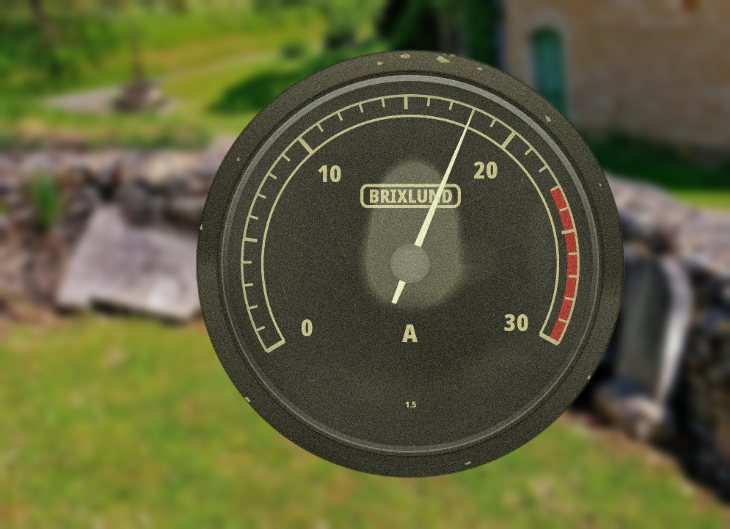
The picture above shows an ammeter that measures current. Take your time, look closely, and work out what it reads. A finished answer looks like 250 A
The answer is 18 A
